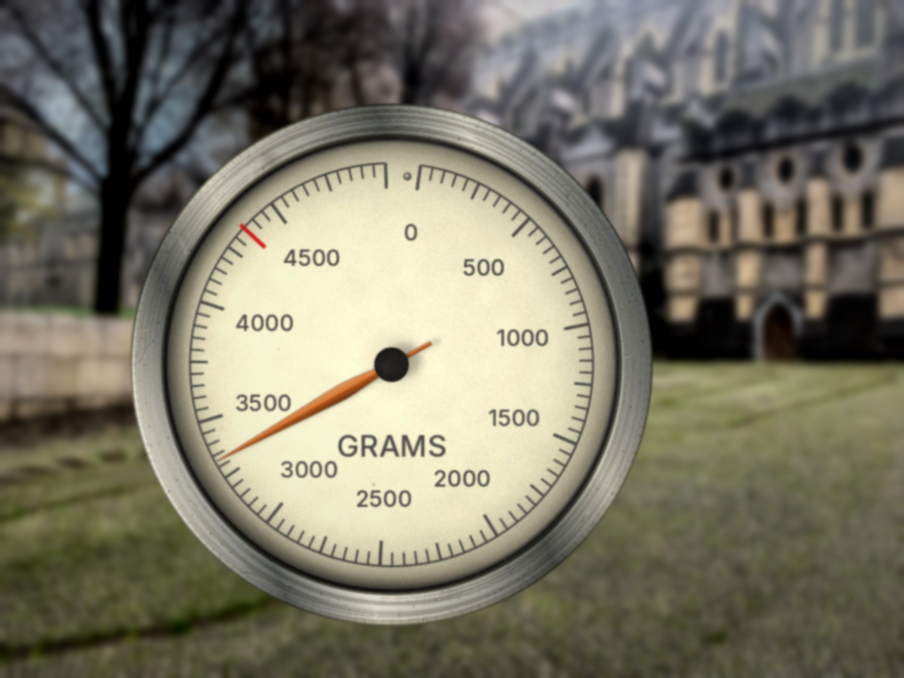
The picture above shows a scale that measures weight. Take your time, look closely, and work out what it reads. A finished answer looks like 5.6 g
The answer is 3325 g
